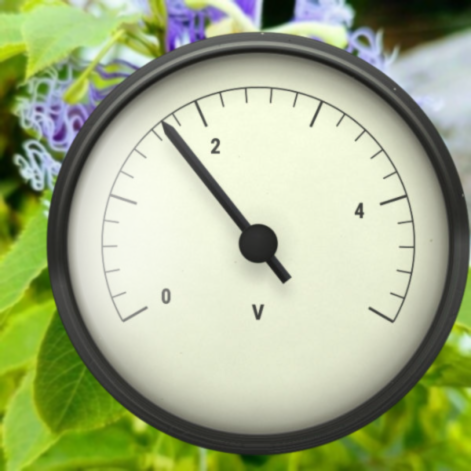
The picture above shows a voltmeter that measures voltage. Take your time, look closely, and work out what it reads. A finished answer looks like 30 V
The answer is 1.7 V
